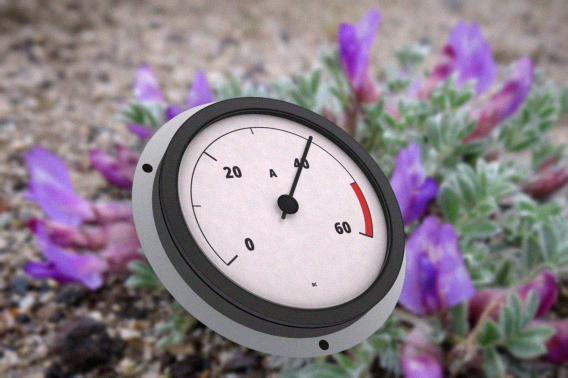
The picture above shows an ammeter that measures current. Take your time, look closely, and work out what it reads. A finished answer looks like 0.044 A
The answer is 40 A
